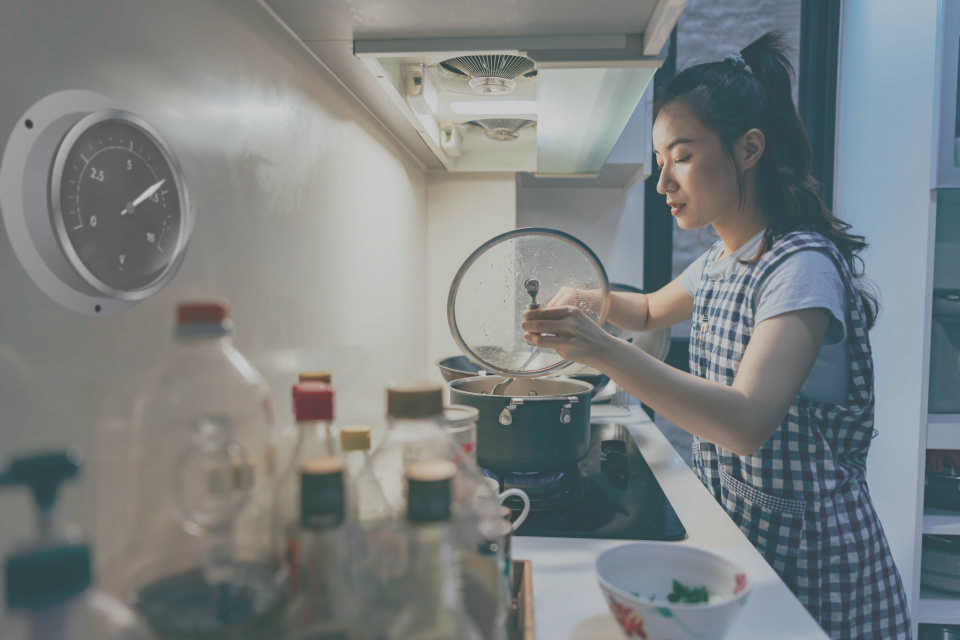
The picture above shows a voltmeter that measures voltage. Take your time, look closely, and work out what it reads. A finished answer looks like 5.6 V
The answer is 7 V
